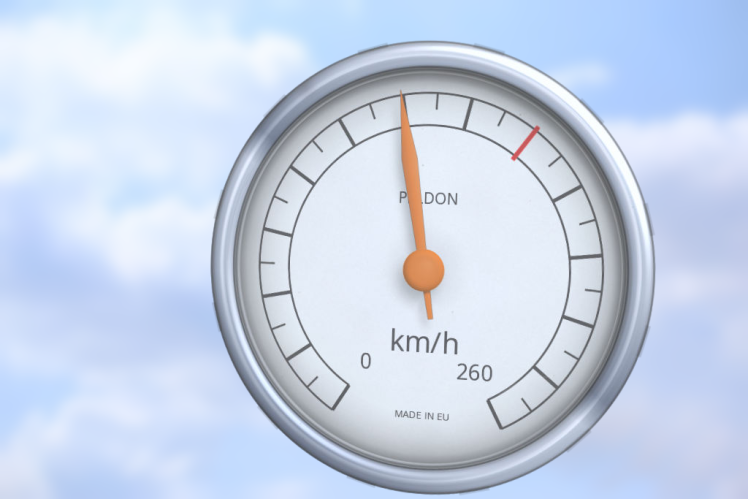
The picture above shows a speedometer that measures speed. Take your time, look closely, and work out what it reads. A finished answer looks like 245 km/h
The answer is 120 km/h
